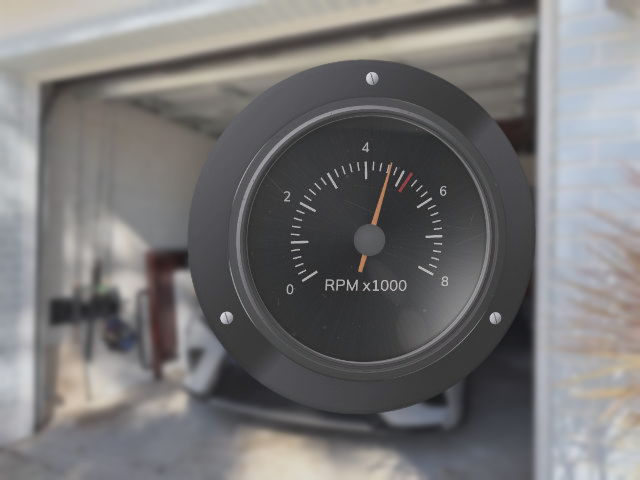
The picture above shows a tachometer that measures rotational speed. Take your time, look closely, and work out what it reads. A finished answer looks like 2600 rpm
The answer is 4600 rpm
